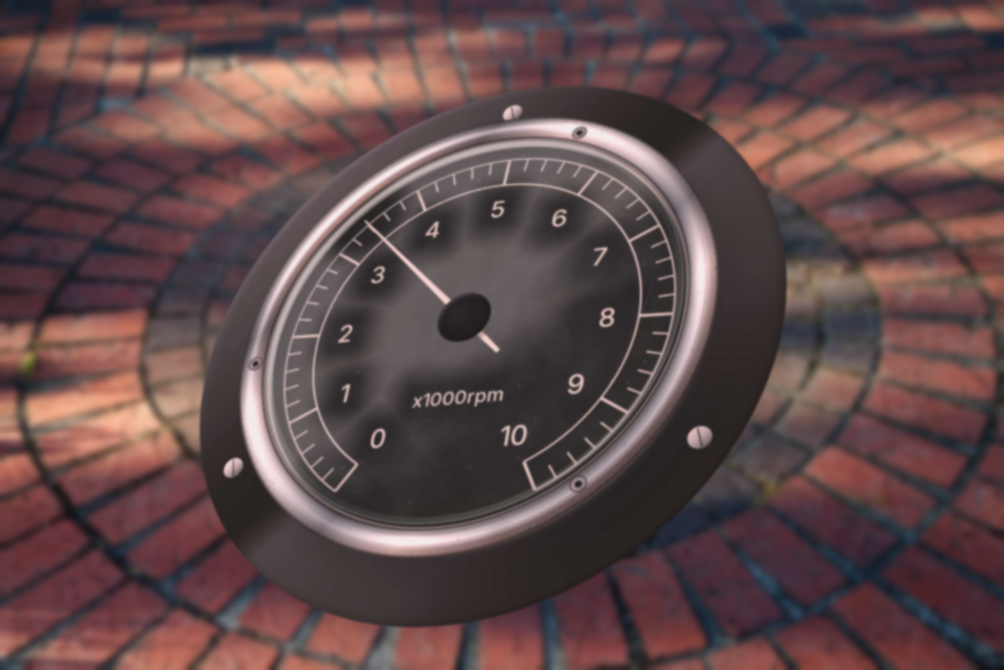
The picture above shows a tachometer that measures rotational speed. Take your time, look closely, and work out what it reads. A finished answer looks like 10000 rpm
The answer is 3400 rpm
